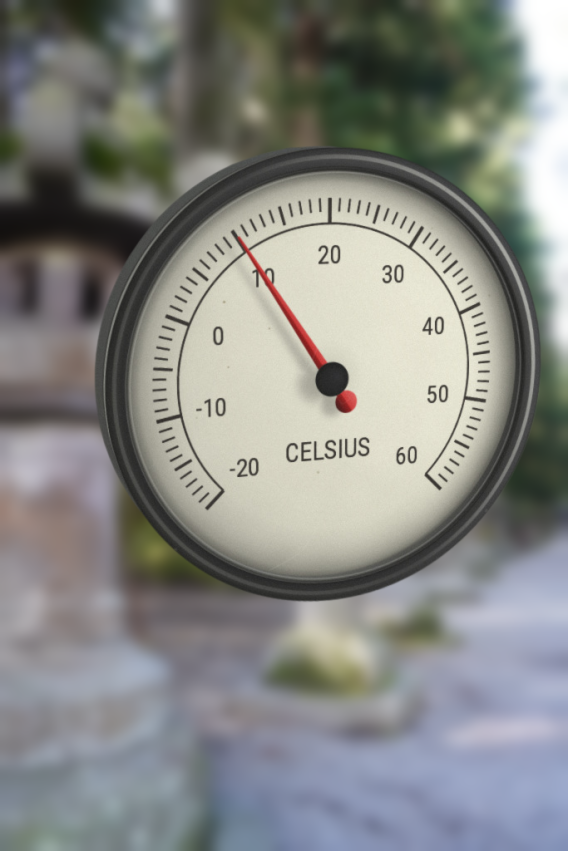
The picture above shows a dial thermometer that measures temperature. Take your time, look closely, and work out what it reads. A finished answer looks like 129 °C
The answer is 10 °C
